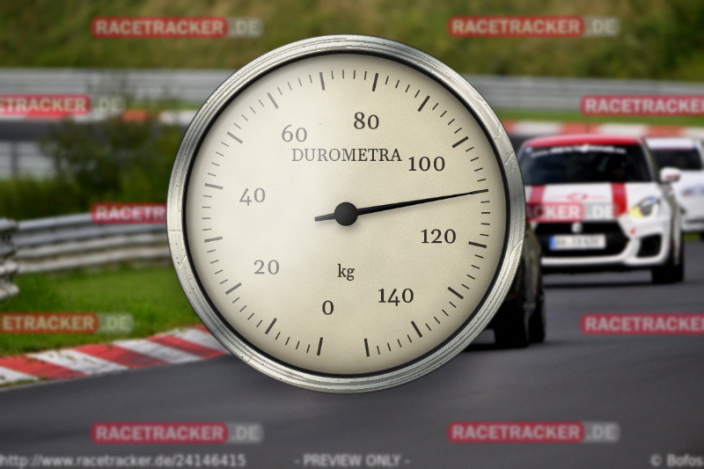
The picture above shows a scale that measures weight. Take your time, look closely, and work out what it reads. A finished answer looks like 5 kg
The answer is 110 kg
